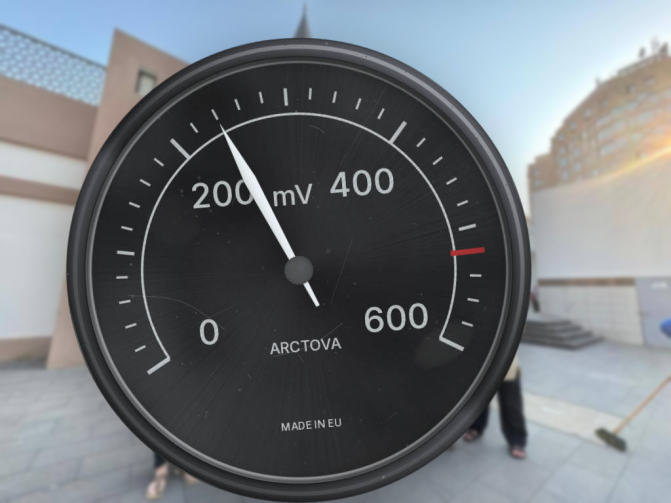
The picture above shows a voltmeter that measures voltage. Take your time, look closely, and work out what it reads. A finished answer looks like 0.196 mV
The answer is 240 mV
